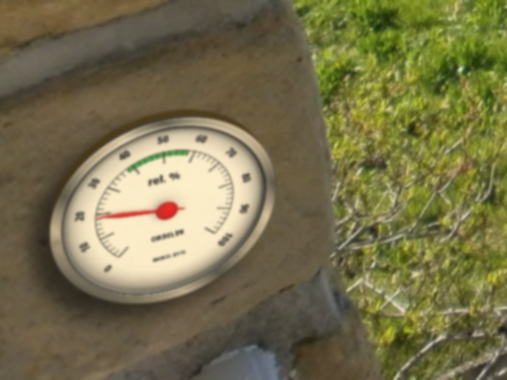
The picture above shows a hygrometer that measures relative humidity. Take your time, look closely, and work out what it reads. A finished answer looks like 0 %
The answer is 20 %
